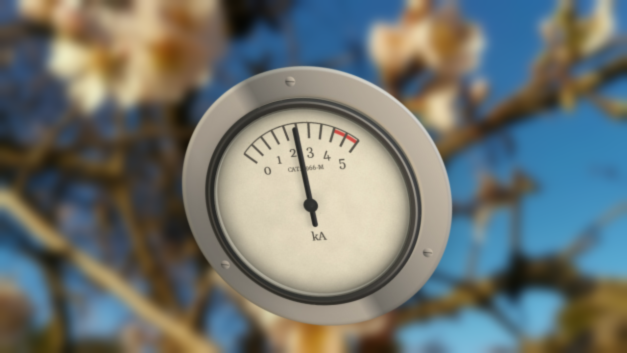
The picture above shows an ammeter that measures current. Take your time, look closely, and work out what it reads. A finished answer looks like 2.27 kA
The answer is 2.5 kA
